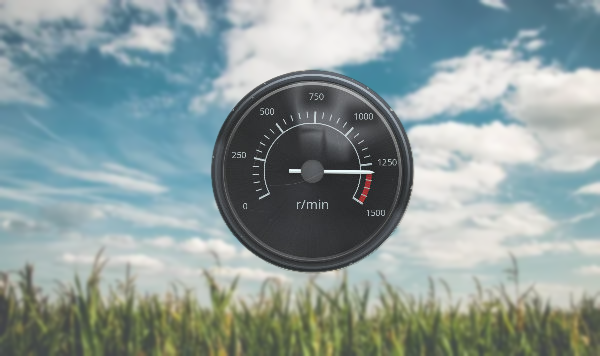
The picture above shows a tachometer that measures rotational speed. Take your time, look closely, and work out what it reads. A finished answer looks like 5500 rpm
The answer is 1300 rpm
